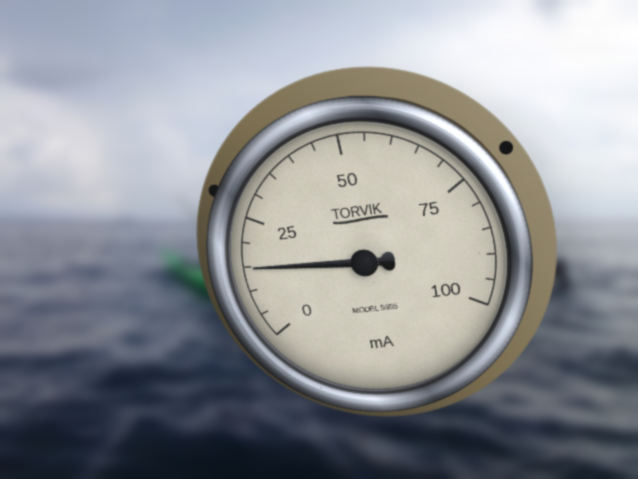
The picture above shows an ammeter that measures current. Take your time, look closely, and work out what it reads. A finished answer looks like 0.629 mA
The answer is 15 mA
